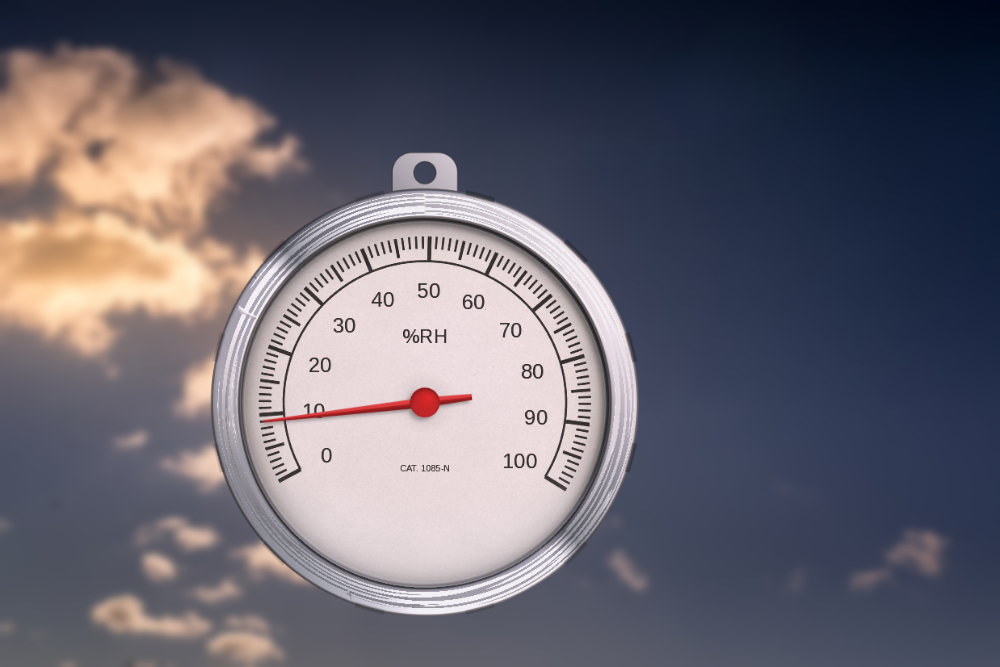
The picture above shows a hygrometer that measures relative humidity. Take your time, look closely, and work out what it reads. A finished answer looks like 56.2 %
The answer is 9 %
